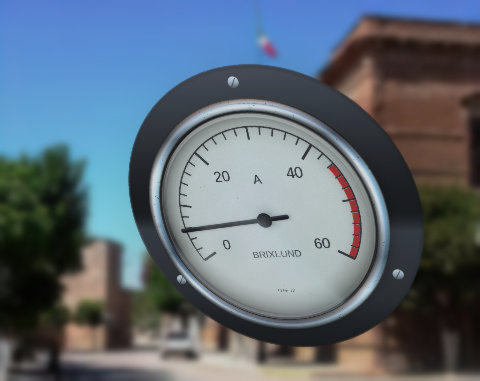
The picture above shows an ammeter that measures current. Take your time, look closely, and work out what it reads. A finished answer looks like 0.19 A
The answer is 6 A
